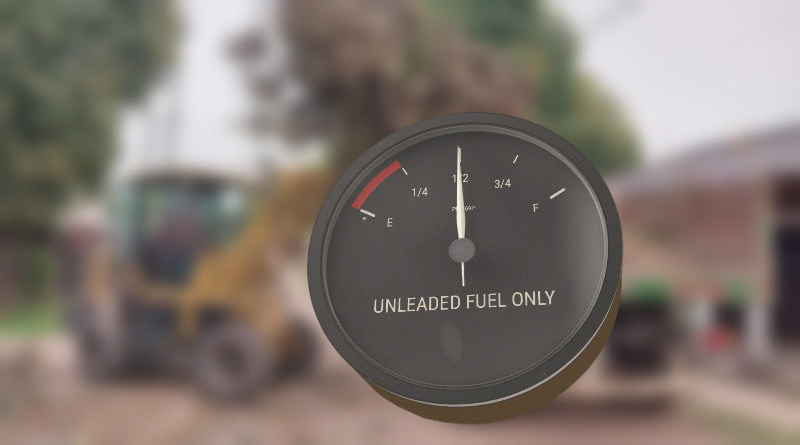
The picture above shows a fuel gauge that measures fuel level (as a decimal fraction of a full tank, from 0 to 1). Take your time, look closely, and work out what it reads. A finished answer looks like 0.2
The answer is 0.5
